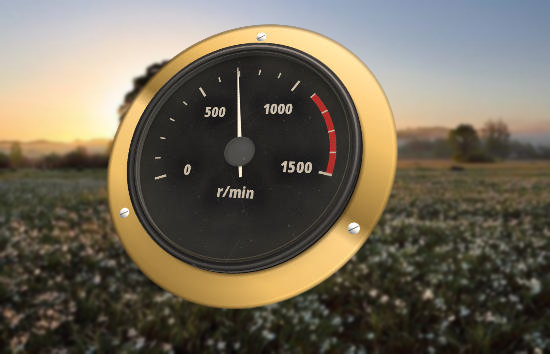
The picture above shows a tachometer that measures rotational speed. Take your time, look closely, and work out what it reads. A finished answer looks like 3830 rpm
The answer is 700 rpm
